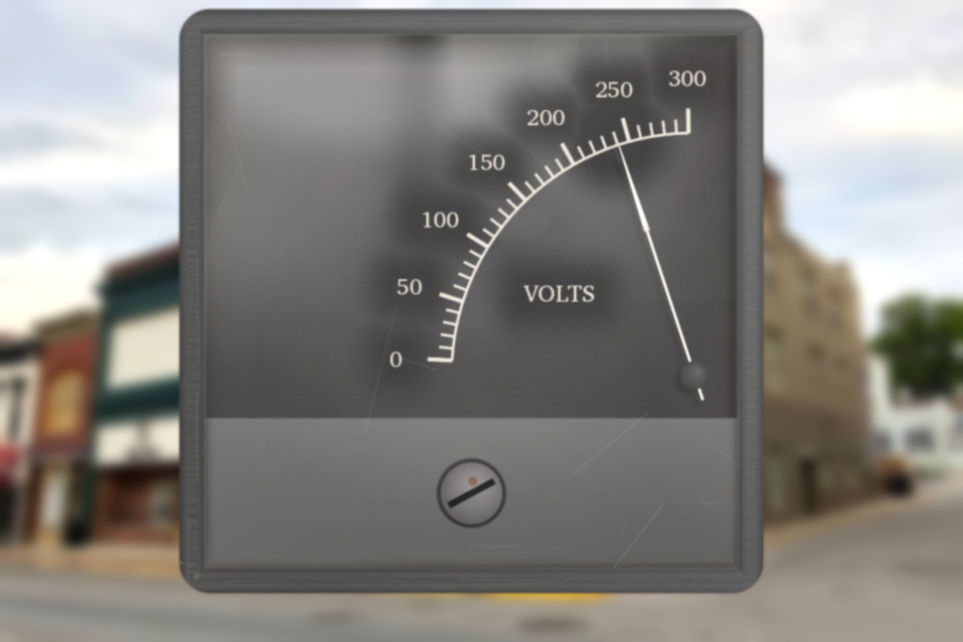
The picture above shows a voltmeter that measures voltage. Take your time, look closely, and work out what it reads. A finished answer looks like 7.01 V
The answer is 240 V
